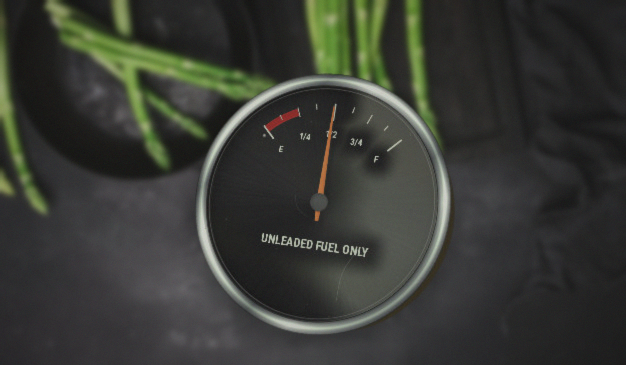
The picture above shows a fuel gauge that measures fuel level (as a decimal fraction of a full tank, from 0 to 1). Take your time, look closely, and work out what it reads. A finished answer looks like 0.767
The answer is 0.5
